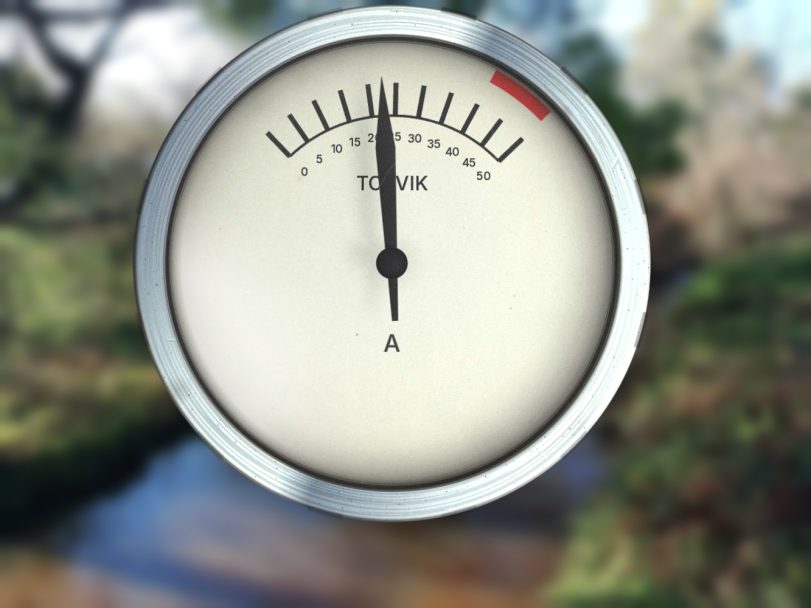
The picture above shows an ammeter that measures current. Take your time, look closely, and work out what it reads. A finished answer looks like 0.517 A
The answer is 22.5 A
